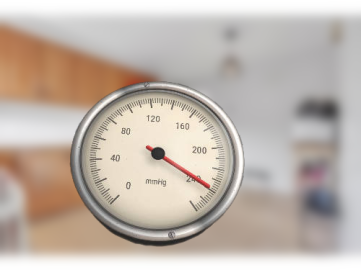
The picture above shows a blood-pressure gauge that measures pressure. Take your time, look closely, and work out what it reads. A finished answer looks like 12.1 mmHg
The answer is 240 mmHg
